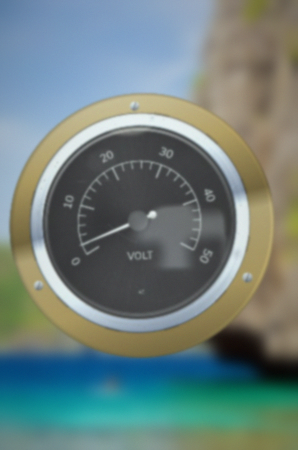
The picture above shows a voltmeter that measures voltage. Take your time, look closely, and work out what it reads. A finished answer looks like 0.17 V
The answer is 2 V
